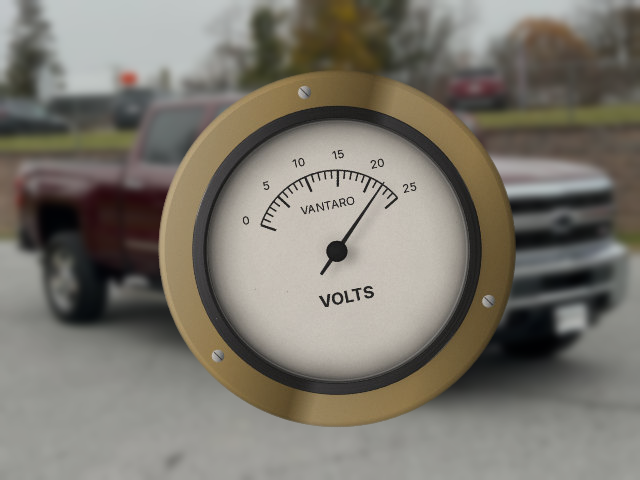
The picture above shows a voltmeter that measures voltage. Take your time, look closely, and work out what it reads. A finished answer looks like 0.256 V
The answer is 22 V
